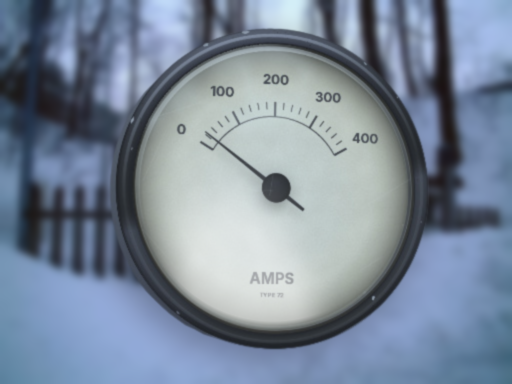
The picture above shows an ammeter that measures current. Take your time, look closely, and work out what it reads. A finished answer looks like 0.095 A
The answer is 20 A
